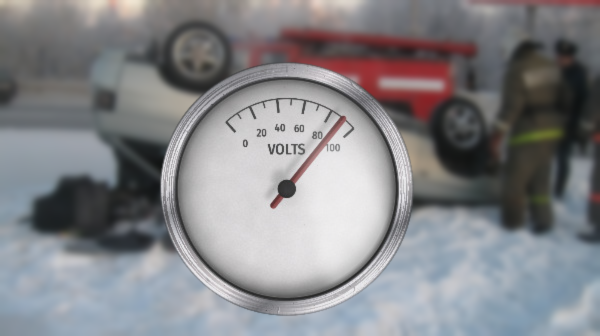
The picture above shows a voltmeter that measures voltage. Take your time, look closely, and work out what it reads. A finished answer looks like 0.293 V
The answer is 90 V
